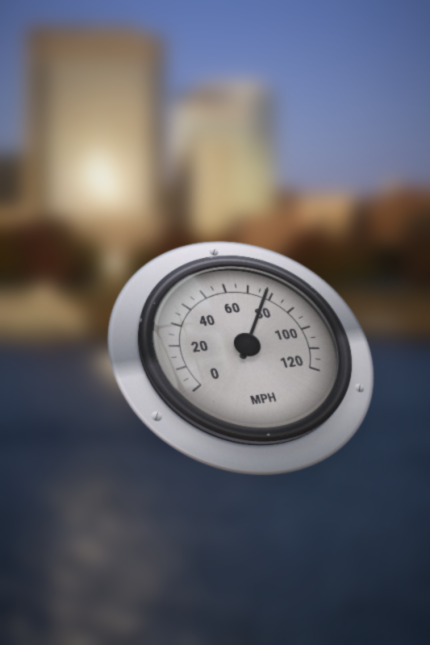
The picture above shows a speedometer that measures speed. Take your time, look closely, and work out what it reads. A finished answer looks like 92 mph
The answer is 77.5 mph
